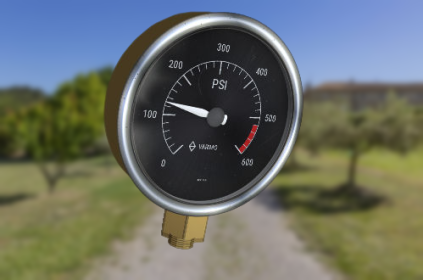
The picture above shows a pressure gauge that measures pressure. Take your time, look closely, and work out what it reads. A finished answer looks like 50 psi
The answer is 130 psi
